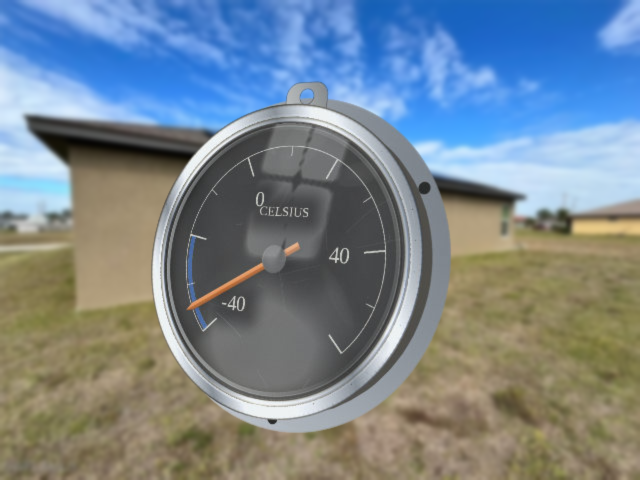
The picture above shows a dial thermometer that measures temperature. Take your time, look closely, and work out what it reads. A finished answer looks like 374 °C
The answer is -35 °C
